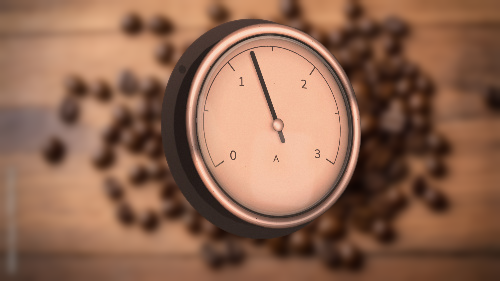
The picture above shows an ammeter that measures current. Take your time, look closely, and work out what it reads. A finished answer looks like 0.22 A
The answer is 1.25 A
